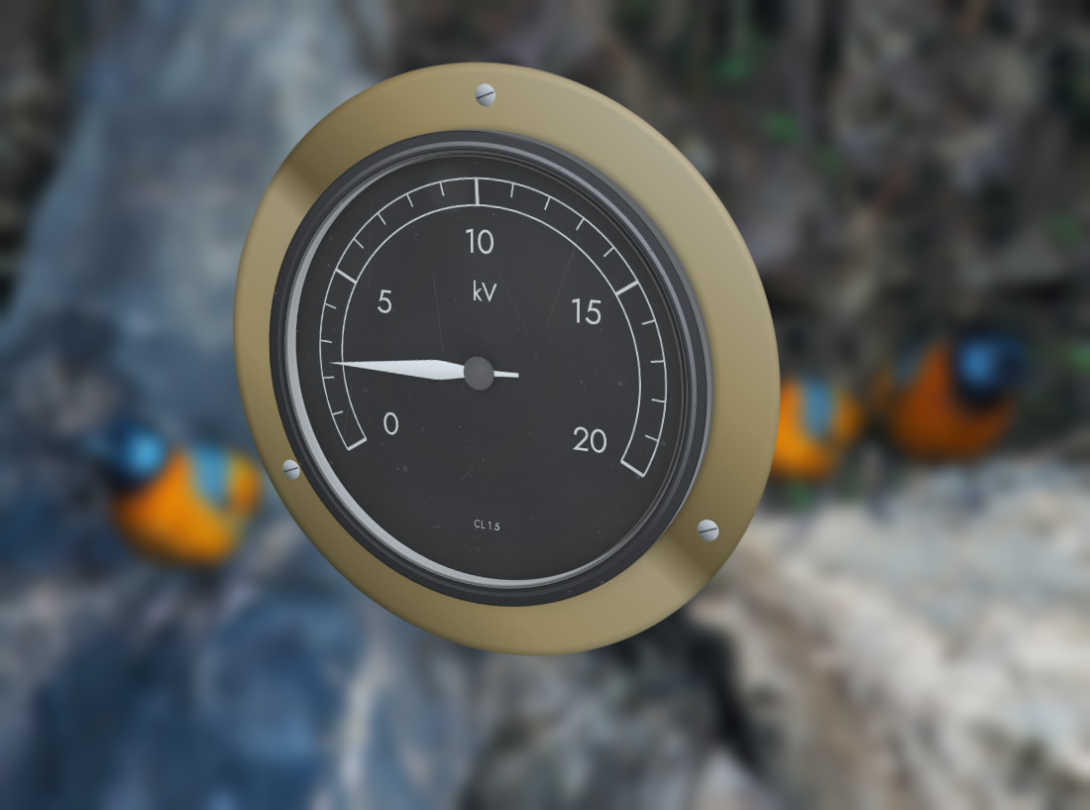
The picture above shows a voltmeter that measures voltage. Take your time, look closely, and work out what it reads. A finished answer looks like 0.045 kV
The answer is 2.5 kV
